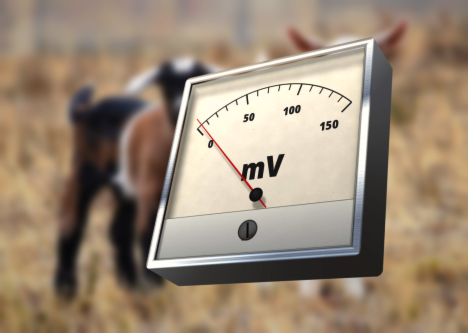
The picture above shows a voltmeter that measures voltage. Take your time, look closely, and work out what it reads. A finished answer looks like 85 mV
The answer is 5 mV
